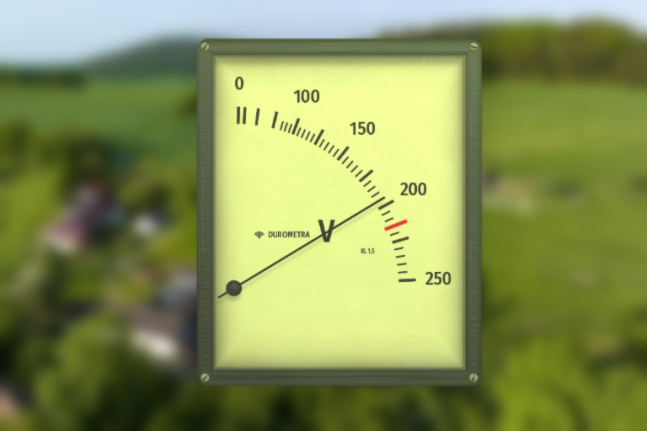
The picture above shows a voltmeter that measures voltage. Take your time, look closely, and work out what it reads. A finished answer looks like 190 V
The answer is 195 V
